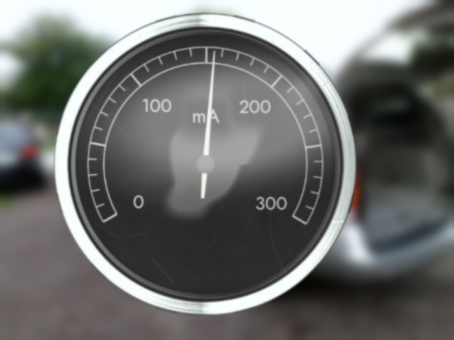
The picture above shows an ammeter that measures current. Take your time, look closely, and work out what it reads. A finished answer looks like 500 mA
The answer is 155 mA
